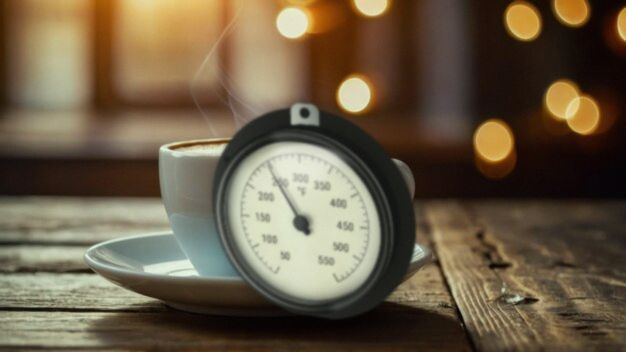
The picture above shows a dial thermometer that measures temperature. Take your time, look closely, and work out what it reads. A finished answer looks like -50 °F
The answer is 250 °F
